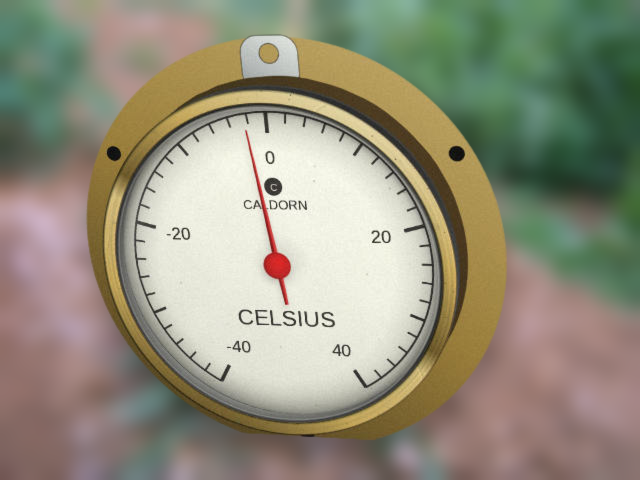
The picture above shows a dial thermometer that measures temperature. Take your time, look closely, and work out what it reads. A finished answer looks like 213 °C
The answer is -2 °C
